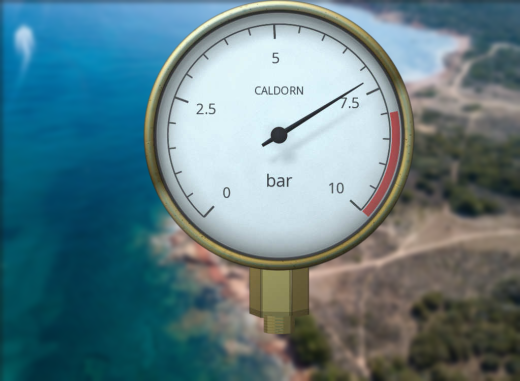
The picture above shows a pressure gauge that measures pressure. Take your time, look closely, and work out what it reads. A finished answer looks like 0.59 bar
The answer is 7.25 bar
